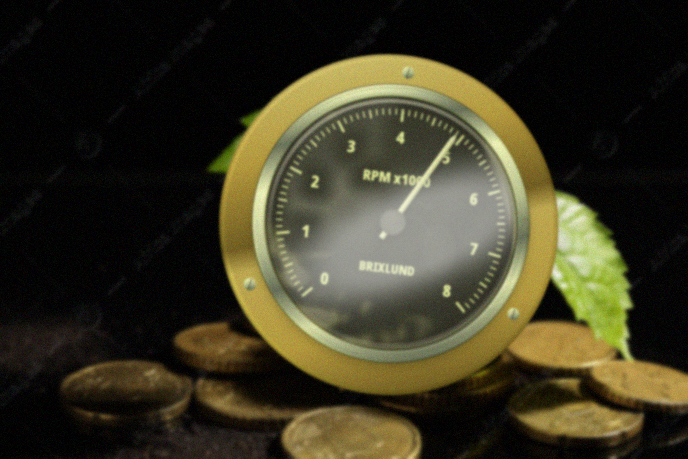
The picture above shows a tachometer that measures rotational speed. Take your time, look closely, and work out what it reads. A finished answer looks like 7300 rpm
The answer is 4900 rpm
